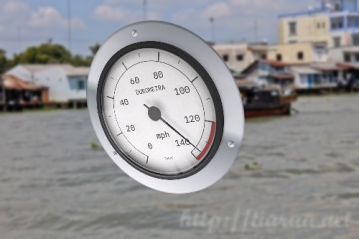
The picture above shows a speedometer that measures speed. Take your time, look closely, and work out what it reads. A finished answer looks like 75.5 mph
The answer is 135 mph
